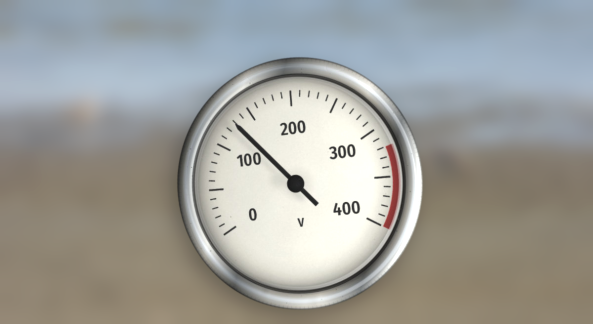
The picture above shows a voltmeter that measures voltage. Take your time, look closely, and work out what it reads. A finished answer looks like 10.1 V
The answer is 130 V
